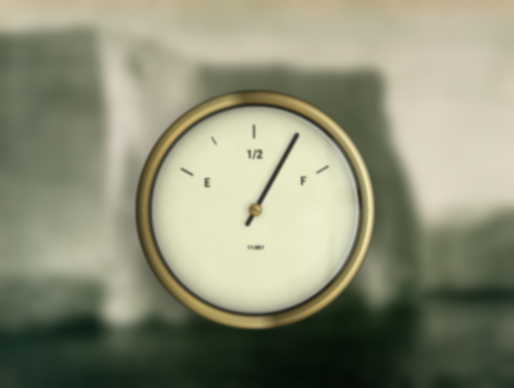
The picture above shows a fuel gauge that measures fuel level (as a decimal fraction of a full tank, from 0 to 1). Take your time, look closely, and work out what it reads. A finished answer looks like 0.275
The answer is 0.75
